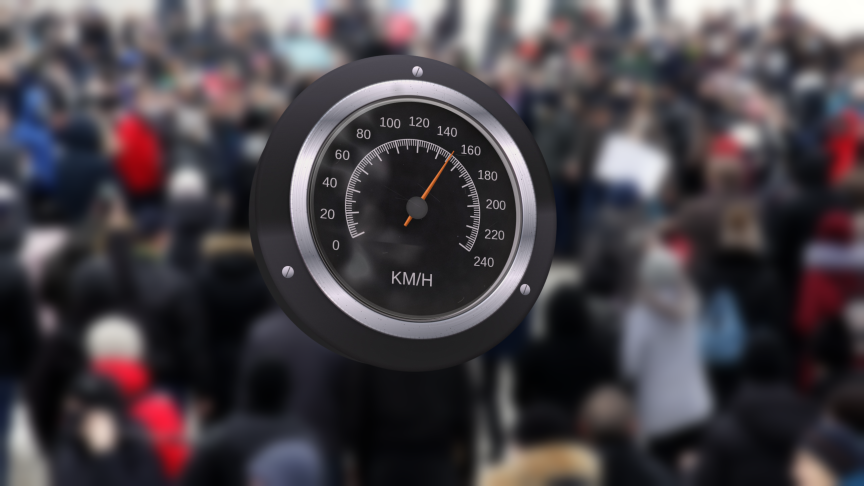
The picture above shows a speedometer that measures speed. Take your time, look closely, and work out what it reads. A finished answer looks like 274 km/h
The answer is 150 km/h
